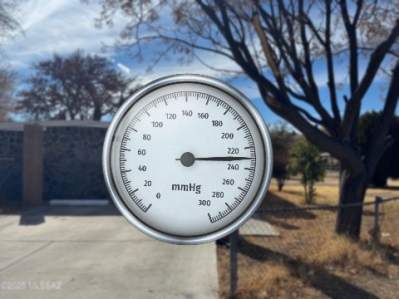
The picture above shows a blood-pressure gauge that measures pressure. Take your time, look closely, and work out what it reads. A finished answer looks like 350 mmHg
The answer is 230 mmHg
